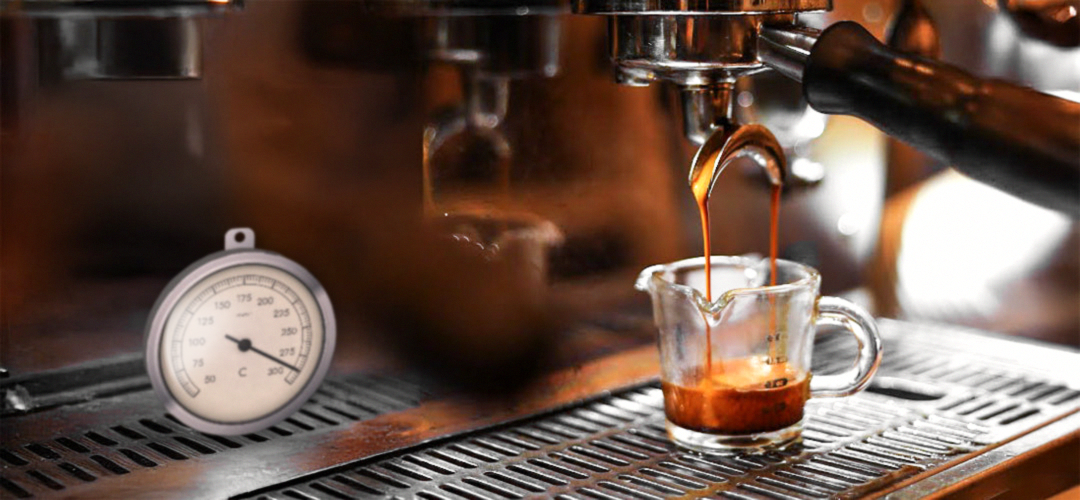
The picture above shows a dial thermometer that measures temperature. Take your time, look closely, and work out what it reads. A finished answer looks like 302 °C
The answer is 287.5 °C
